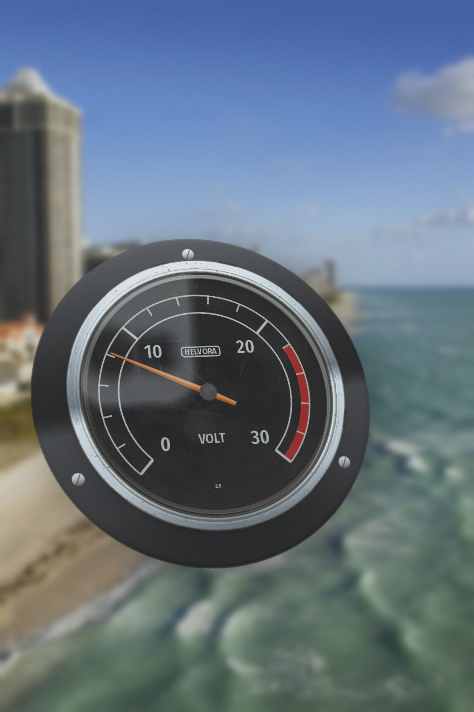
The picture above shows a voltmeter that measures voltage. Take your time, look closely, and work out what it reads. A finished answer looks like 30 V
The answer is 8 V
